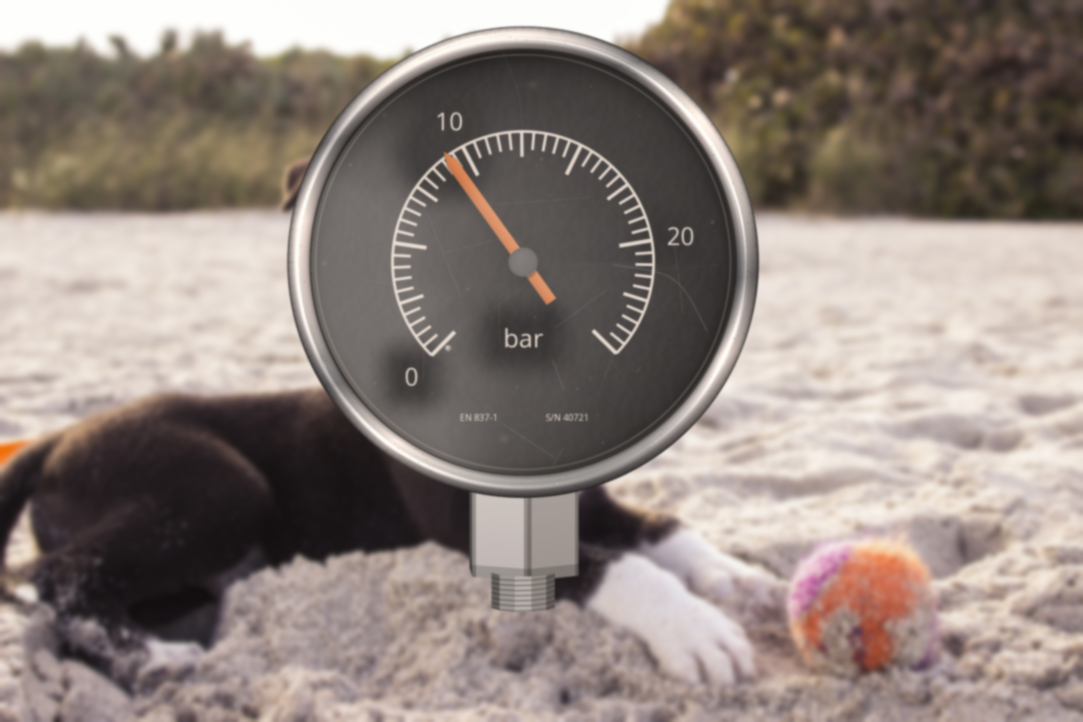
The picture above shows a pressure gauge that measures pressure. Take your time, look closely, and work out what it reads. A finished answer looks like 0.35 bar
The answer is 9.25 bar
